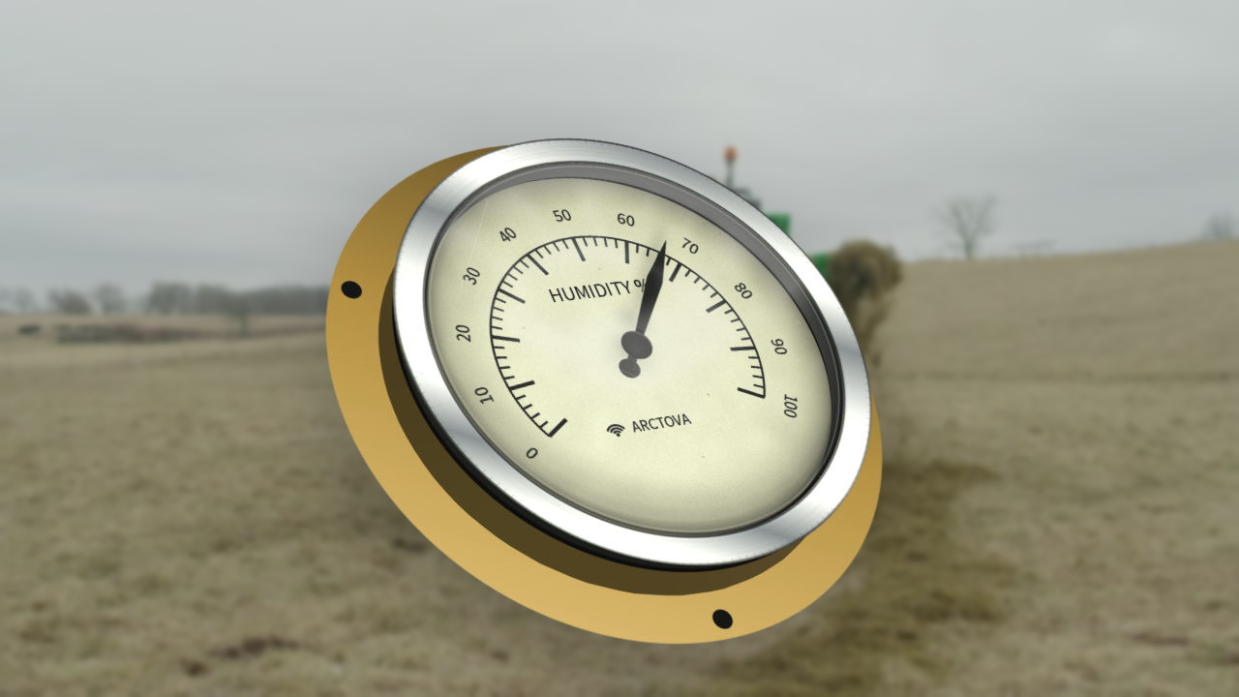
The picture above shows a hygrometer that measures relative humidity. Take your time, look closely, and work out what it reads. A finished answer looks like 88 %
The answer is 66 %
